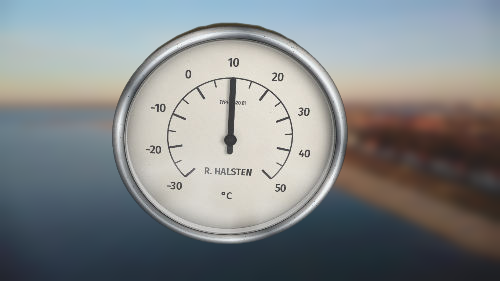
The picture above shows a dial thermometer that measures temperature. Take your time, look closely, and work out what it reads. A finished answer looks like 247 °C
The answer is 10 °C
